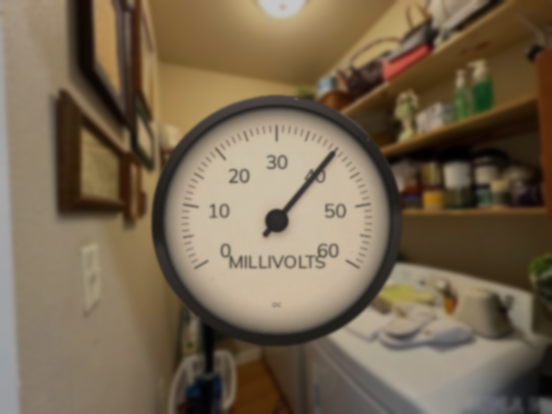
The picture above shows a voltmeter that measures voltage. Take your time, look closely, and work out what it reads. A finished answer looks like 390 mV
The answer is 40 mV
